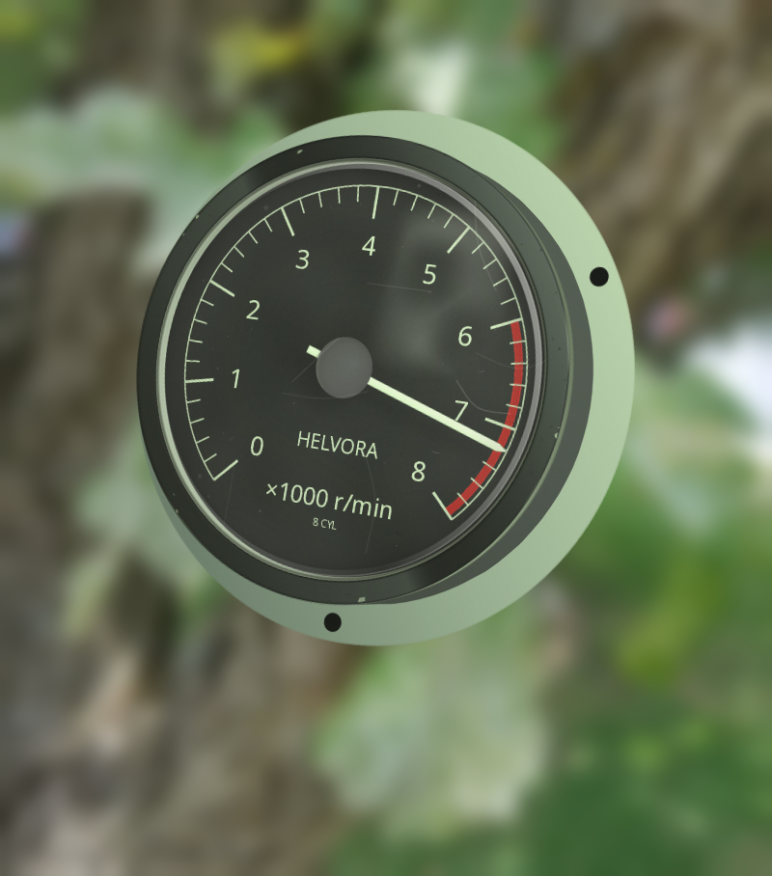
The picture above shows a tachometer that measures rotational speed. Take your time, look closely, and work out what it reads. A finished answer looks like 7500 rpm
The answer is 7200 rpm
